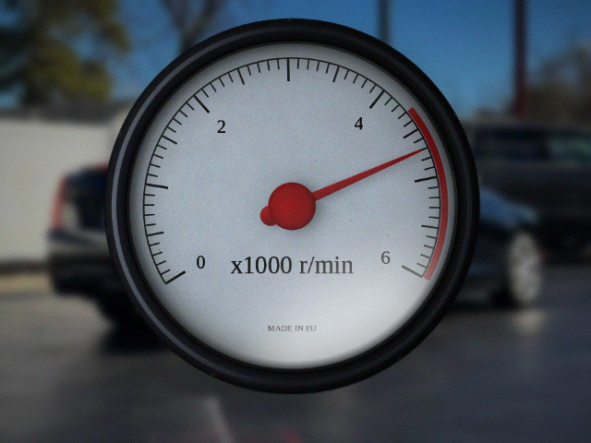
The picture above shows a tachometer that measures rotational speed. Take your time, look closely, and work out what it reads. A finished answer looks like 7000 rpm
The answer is 4700 rpm
